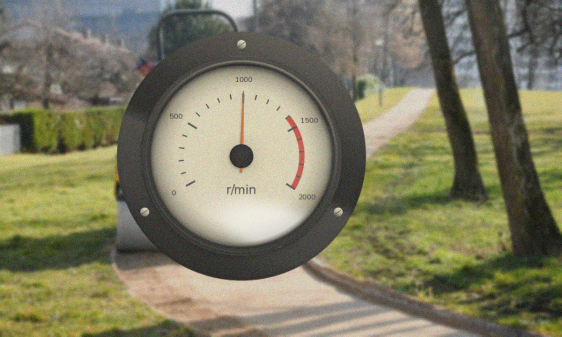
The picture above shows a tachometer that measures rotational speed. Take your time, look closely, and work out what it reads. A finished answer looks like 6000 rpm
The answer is 1000 rpm
